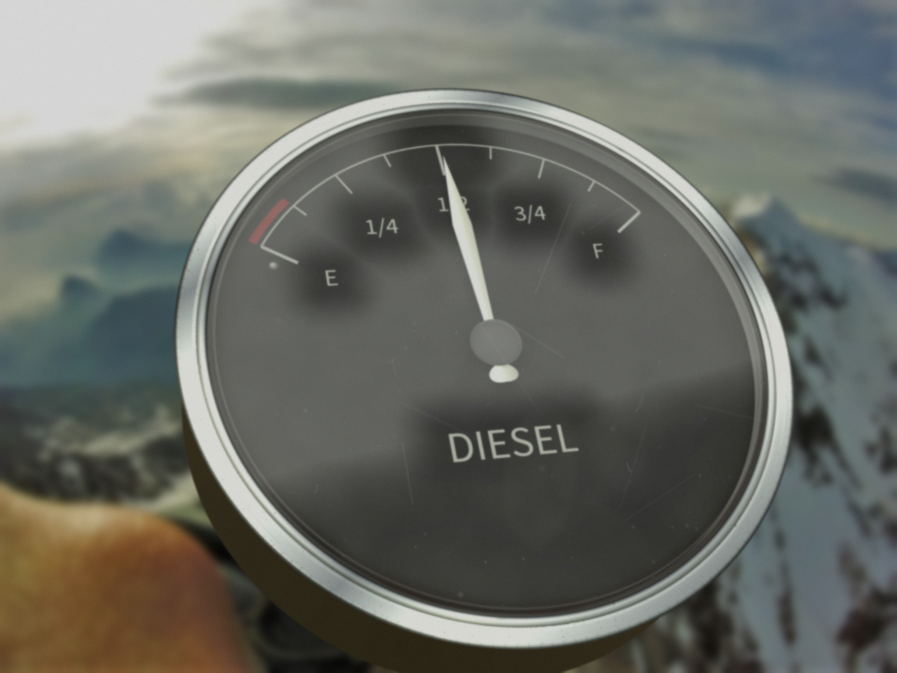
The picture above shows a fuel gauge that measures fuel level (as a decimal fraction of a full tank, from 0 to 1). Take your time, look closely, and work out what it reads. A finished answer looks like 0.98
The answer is 0.5
